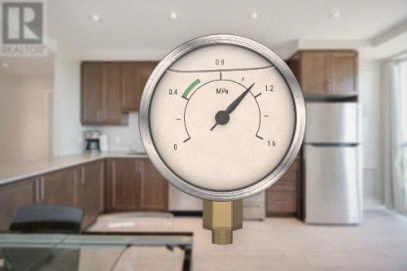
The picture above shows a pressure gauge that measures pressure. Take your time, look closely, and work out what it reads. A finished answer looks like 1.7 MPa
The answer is 1.1 MPa
